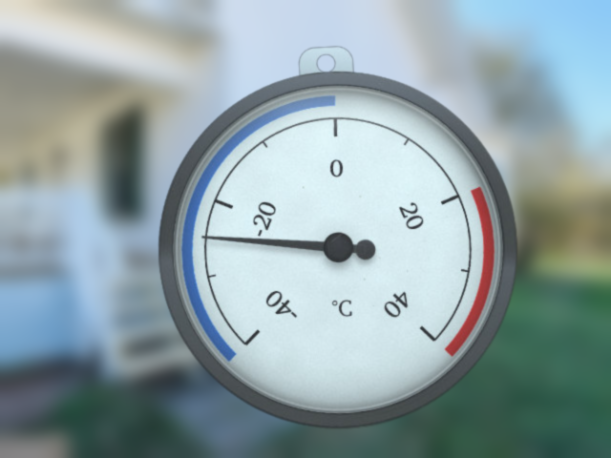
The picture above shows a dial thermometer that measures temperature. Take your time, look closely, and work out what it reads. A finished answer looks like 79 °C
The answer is -25 °C
